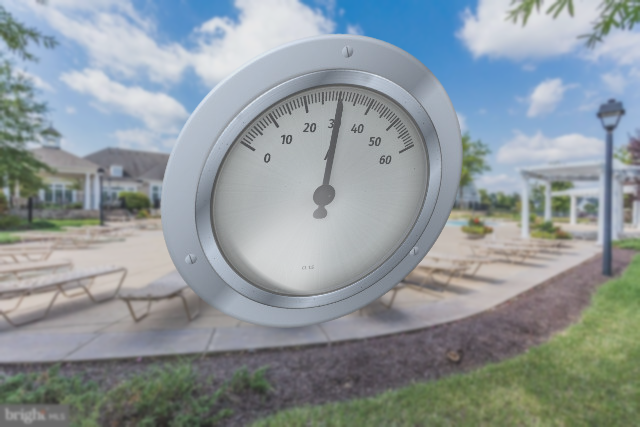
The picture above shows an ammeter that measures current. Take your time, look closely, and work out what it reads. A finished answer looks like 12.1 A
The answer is 30 A
